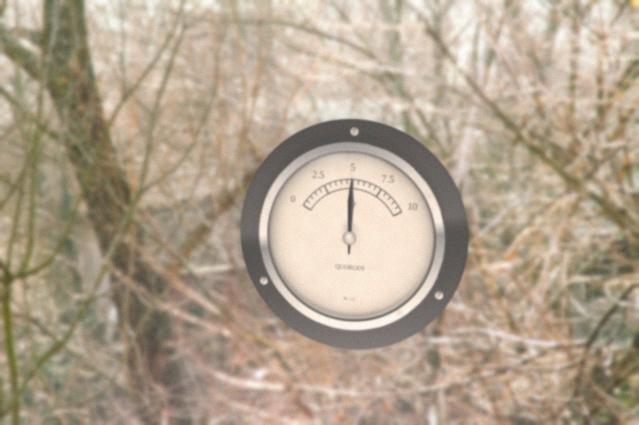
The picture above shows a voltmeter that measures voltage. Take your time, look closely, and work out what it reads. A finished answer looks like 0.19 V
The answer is 5 V
